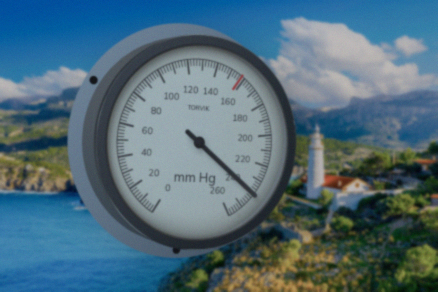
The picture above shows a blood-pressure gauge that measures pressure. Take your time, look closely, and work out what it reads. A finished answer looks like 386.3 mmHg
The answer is 240 mmHg
